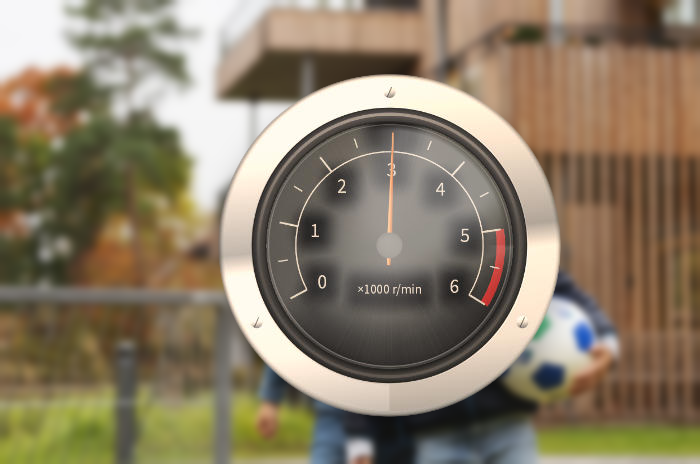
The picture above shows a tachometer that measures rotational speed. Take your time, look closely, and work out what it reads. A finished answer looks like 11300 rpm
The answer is 3000 rpm
